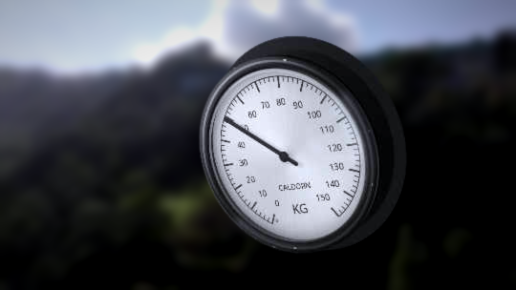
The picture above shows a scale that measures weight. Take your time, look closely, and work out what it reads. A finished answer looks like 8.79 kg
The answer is 50 kg
